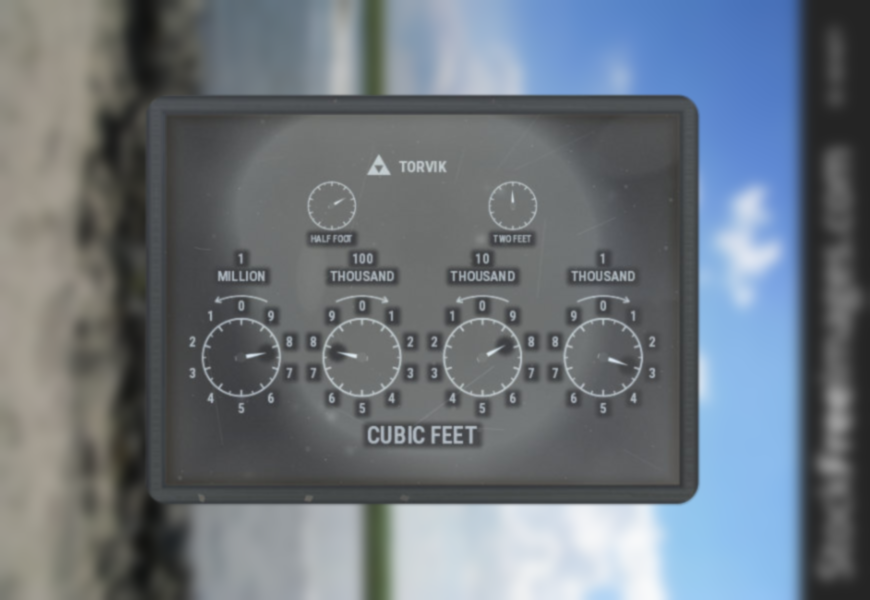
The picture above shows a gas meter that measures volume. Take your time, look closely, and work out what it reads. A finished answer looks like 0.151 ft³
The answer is 778300 ft³
